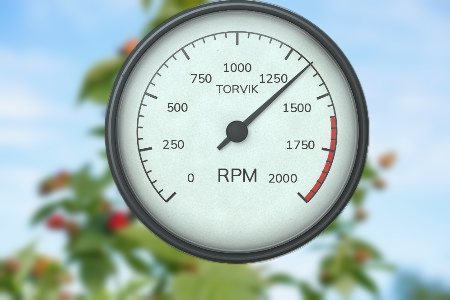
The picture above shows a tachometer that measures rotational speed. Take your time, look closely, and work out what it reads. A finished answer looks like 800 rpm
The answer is 1350 rpm
